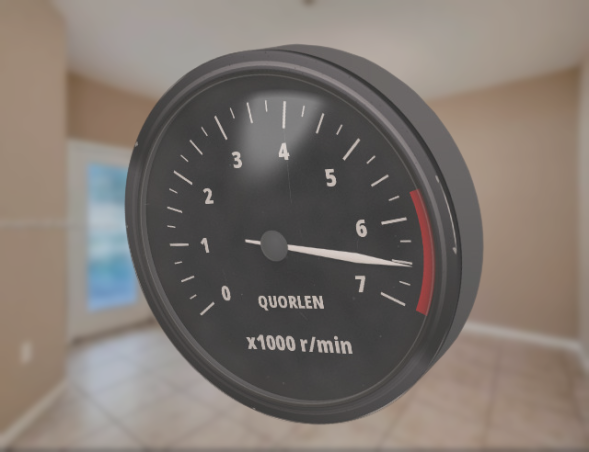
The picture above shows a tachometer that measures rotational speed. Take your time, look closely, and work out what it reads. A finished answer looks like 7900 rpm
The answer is 6500 rpm
